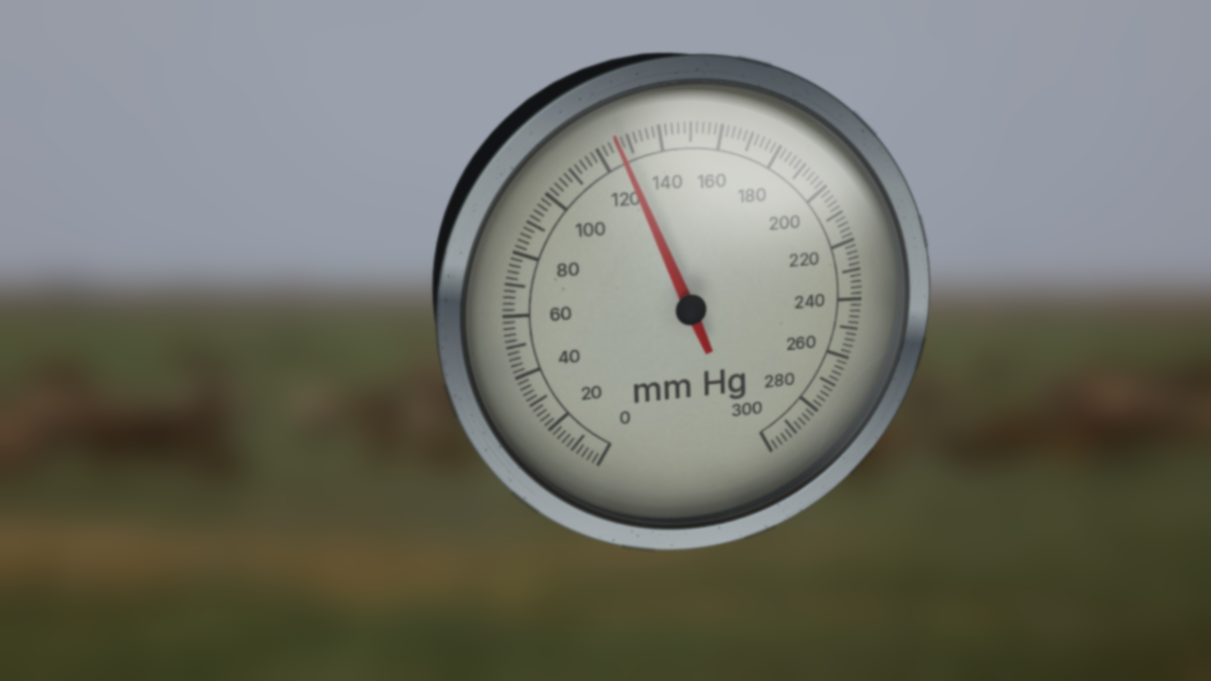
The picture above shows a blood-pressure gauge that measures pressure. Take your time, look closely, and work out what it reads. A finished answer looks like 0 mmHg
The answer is 126 mmHg
